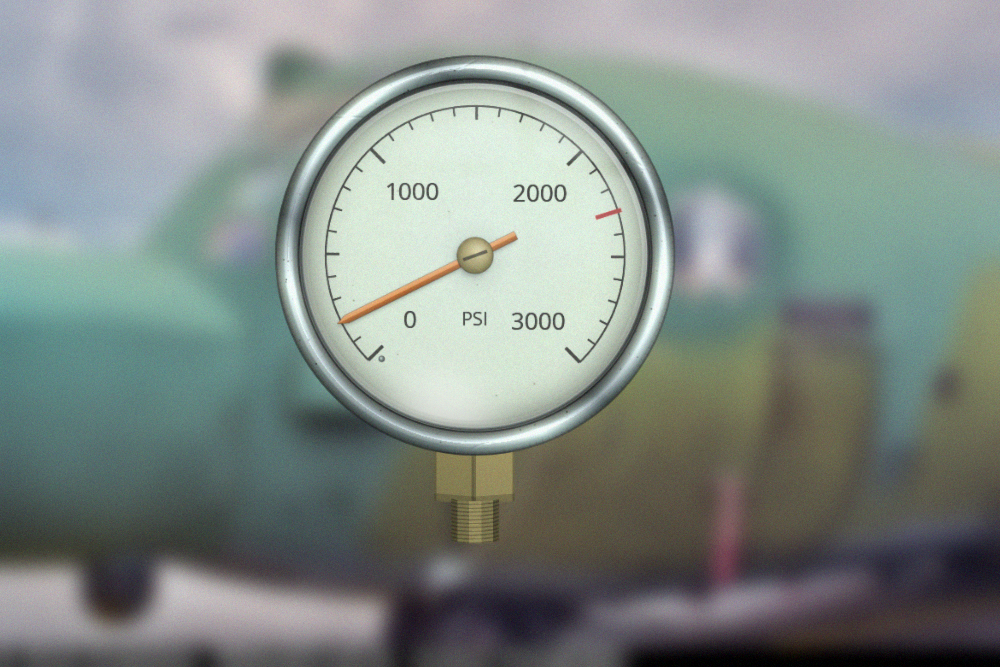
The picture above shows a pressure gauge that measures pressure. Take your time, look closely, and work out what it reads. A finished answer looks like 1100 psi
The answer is 200 psi
